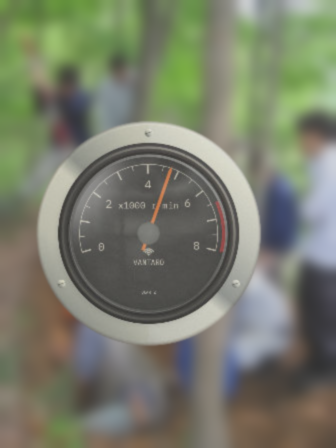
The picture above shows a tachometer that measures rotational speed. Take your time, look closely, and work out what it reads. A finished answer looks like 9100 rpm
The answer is 4750 rpm
